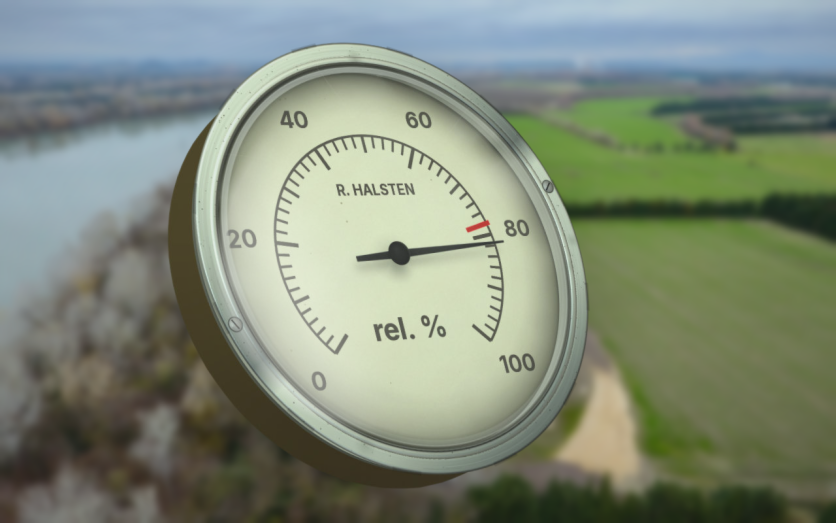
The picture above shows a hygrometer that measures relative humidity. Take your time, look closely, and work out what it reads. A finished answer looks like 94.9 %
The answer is 82 %
